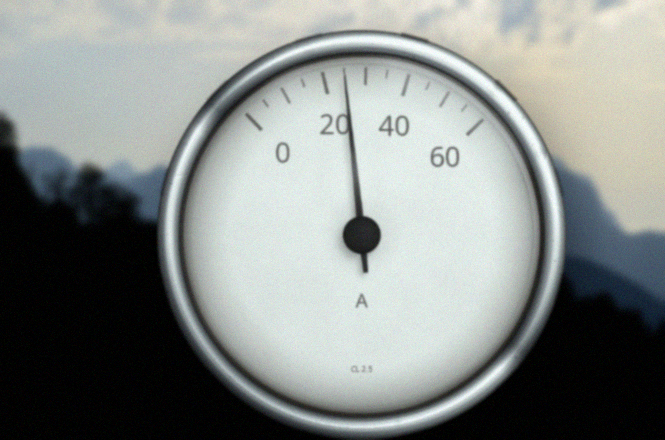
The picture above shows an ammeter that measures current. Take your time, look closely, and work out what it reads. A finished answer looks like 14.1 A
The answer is 25 A
